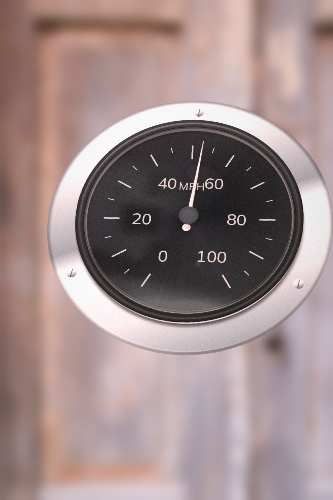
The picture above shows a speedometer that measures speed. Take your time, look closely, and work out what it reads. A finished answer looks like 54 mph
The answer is 52.5 mph
